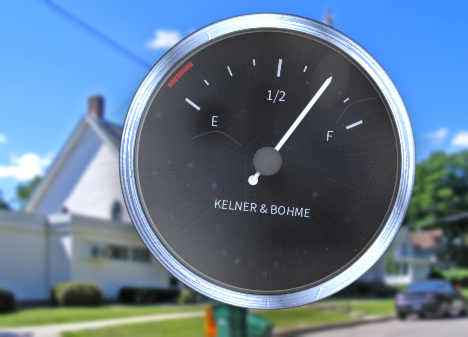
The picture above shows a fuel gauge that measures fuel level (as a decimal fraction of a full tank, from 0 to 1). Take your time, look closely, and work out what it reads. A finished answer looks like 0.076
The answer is 0.75
